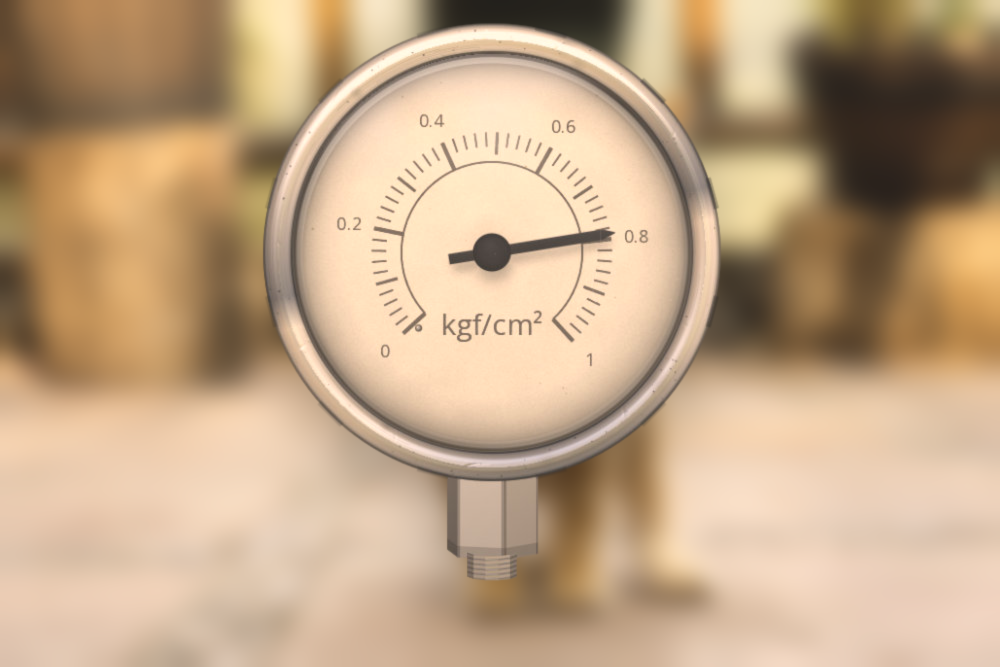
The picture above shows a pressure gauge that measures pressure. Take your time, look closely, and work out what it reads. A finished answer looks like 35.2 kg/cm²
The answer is 0.79 kg/cm²
